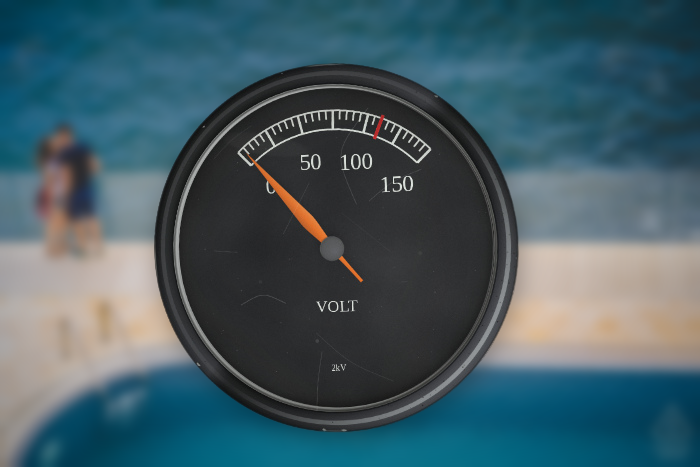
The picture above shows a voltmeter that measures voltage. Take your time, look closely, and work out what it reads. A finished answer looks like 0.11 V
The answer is 5 V
